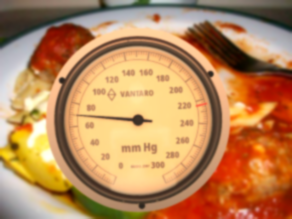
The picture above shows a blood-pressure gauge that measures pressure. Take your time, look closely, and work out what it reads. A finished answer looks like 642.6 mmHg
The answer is 70 mmHg
